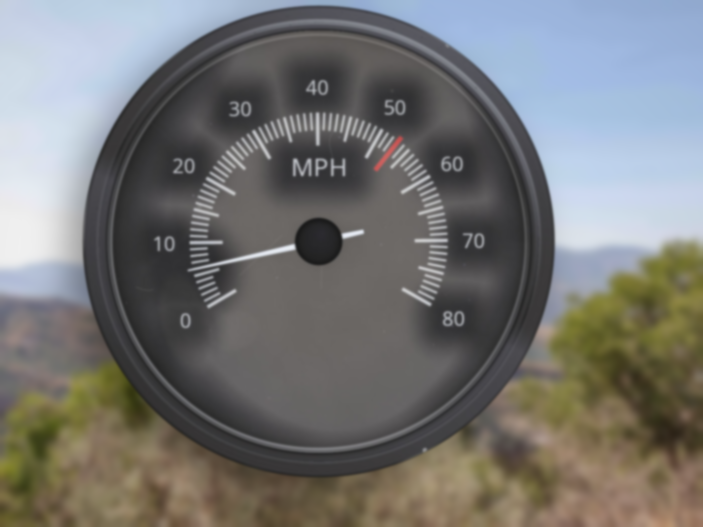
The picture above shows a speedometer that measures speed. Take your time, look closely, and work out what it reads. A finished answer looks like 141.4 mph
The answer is 6 mph
